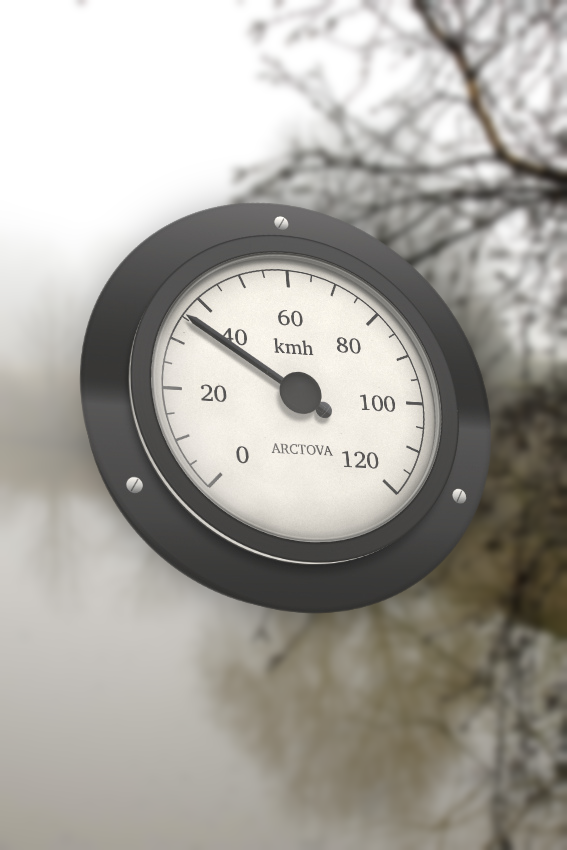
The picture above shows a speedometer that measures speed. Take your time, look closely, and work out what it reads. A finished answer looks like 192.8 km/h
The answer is 35 km/h
